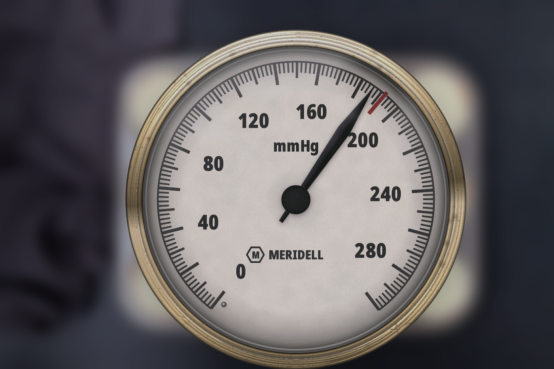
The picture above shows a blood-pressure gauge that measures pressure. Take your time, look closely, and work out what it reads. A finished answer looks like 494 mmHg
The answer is 186 mmHg
